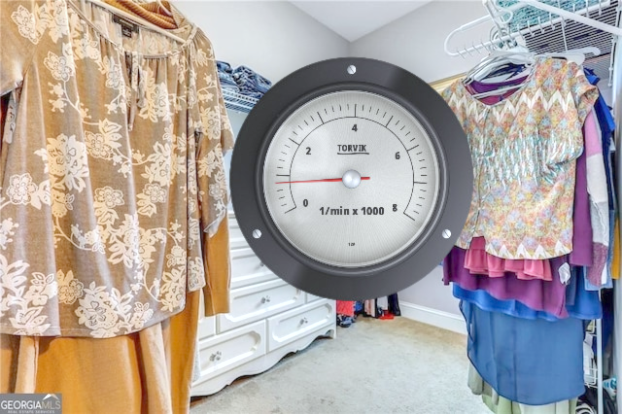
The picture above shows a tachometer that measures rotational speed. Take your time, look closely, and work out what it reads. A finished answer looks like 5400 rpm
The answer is 800 rpm
